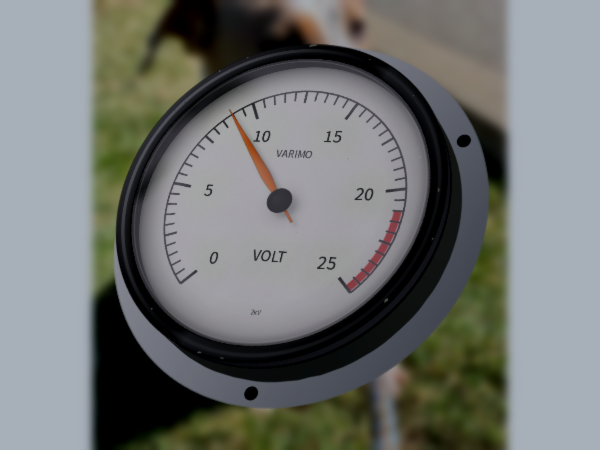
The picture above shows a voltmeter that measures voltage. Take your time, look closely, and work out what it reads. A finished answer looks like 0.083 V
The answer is 9 V
